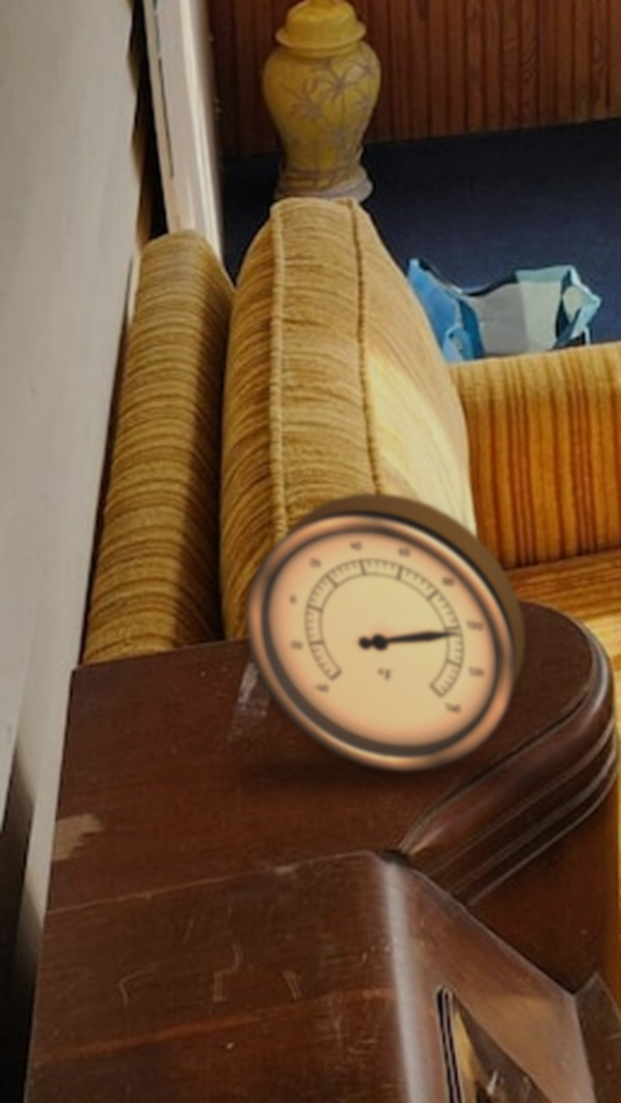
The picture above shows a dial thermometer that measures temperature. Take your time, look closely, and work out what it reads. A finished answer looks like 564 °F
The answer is 100 °F
